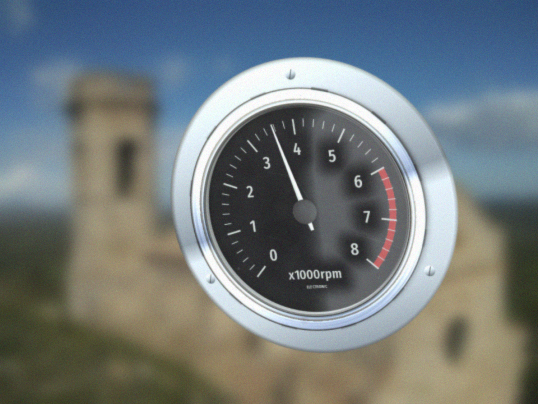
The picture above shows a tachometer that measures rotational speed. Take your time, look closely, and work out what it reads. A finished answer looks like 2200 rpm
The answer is 3600 rpm
